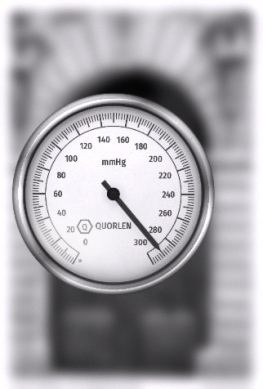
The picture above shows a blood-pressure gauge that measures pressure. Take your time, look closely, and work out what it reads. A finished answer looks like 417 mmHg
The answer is 290 mmHg
